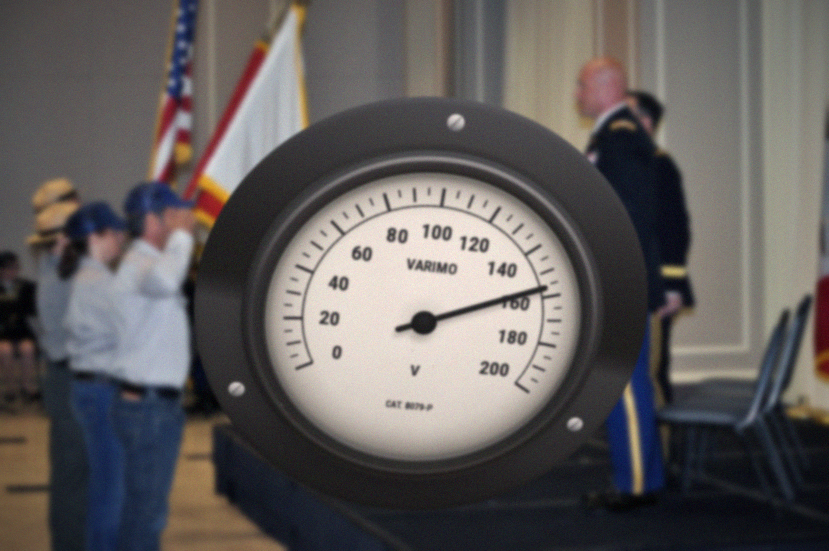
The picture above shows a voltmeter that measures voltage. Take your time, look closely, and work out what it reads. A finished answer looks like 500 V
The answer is 155 V
